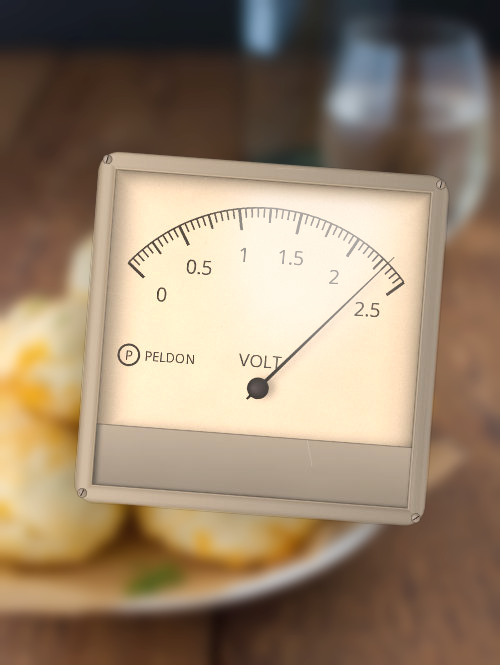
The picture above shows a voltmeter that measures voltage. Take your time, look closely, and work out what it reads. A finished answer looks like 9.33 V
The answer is 2.3 V
